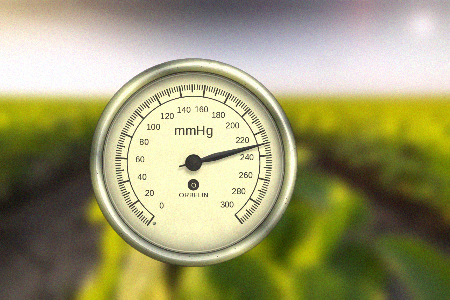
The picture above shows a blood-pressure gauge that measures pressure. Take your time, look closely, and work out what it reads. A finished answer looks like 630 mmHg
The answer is 230 mmHg
